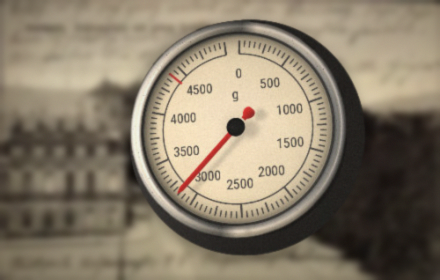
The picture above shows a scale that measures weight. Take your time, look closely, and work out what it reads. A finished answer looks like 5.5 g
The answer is 3150 g
